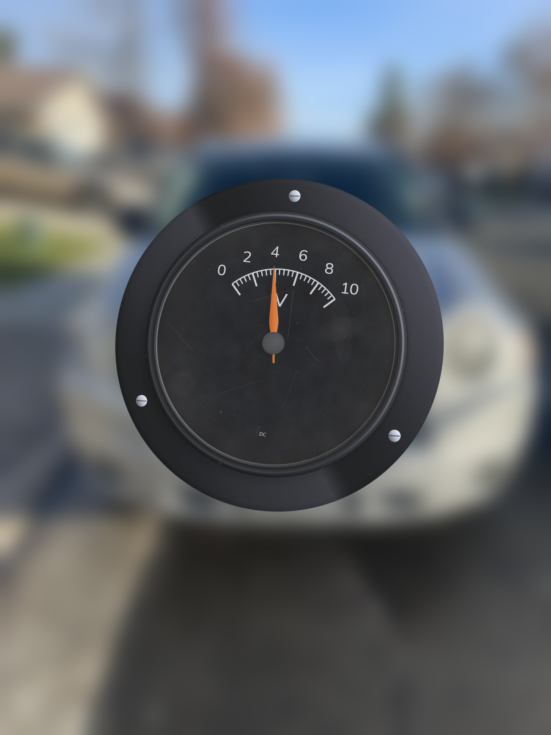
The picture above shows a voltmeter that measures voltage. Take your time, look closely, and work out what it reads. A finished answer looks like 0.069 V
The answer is 4 V
